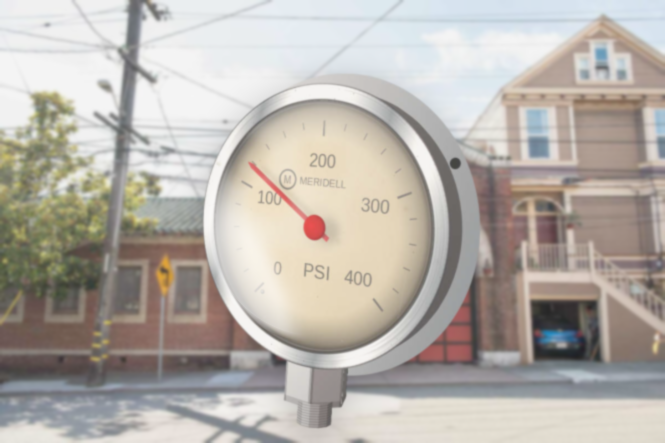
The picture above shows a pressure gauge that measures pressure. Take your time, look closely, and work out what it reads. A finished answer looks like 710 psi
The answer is 120 psi
